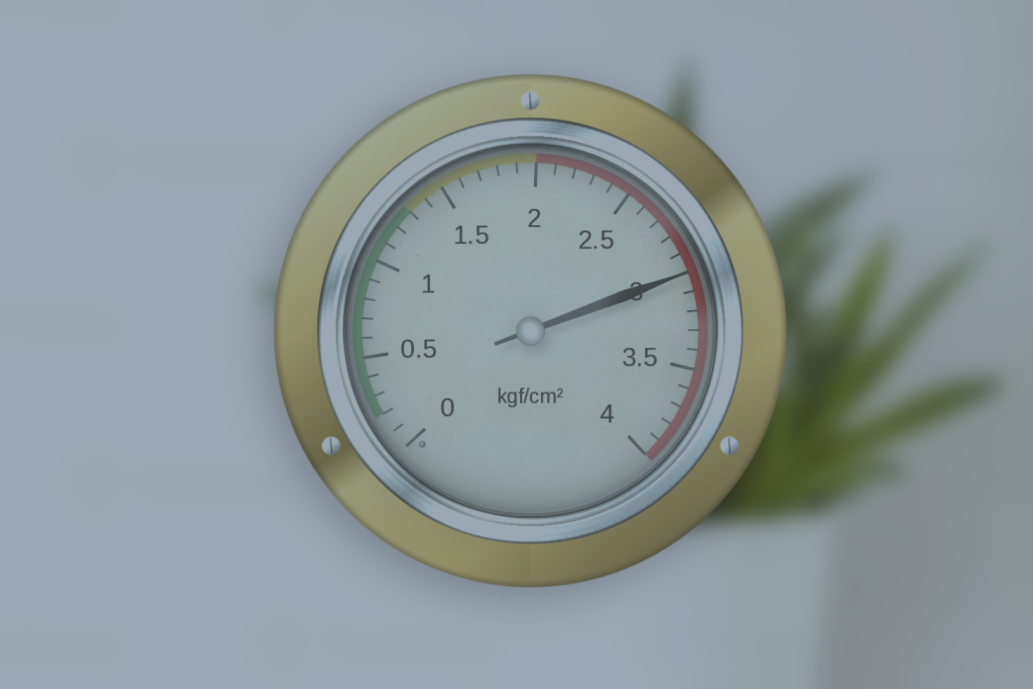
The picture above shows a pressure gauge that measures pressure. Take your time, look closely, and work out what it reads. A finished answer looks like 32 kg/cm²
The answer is 3 kg/cm²
